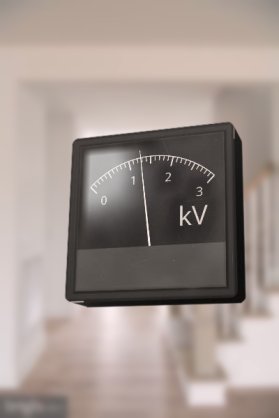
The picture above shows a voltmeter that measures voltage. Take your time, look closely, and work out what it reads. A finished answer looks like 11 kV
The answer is 1.3 kV
